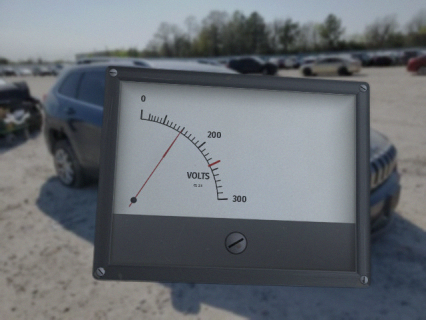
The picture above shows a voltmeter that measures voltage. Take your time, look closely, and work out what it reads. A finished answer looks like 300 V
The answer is 150 V
